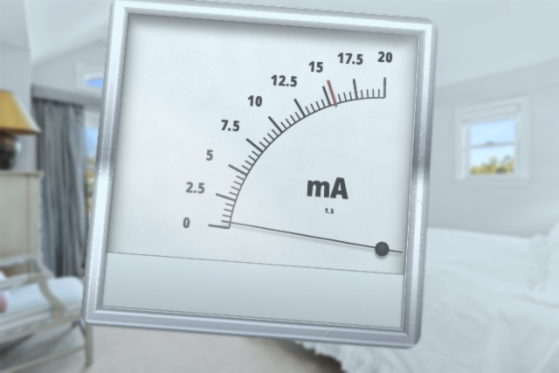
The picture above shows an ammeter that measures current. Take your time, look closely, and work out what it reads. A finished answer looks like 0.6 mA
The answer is 0.5 mA
